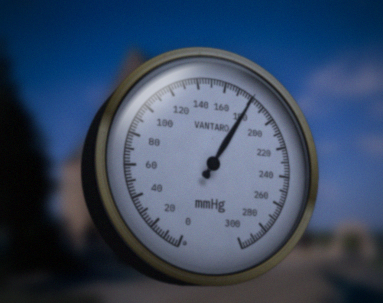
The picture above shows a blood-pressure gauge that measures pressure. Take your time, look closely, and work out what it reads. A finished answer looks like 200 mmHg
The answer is 180 mmHg
